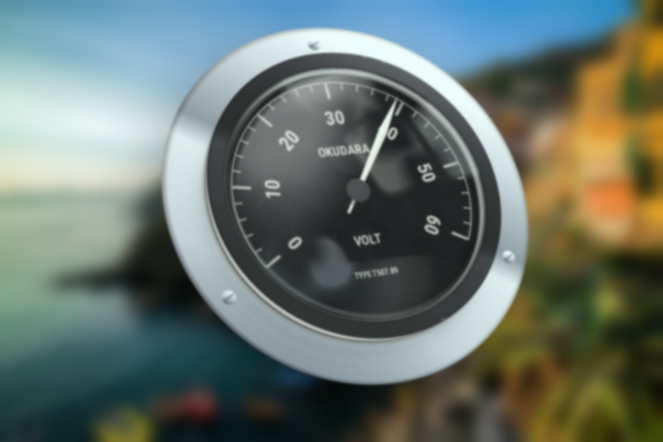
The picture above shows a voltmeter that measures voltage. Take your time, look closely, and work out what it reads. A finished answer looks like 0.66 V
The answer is 39 V
